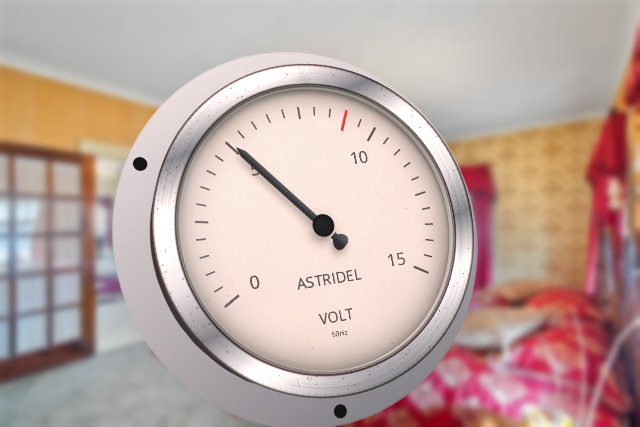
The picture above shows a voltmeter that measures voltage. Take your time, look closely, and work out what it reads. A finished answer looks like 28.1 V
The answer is 5 V
